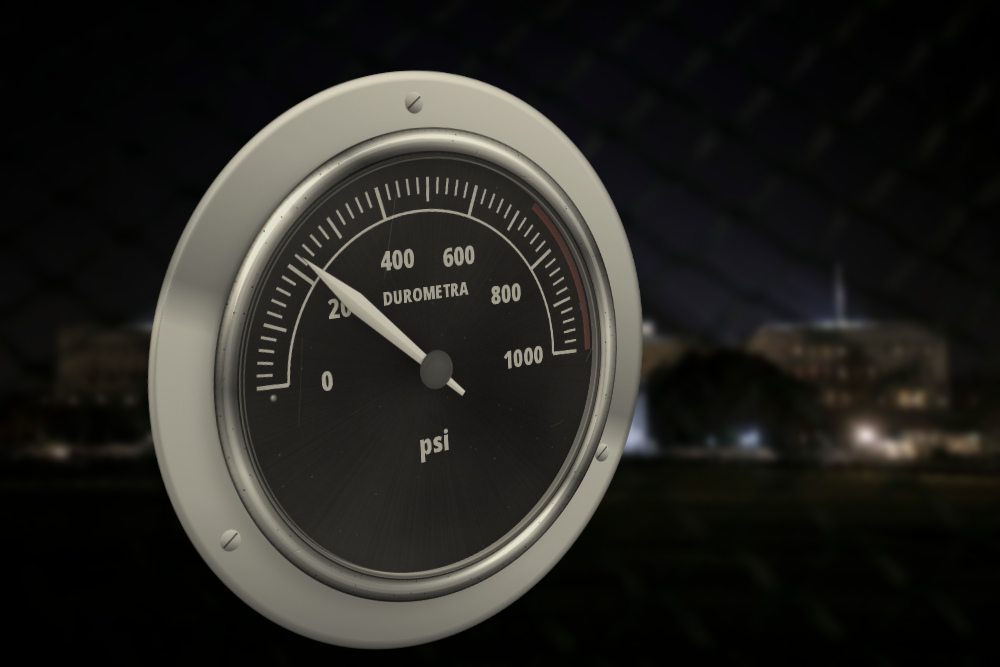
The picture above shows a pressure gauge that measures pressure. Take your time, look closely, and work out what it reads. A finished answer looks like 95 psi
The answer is 220 psi
